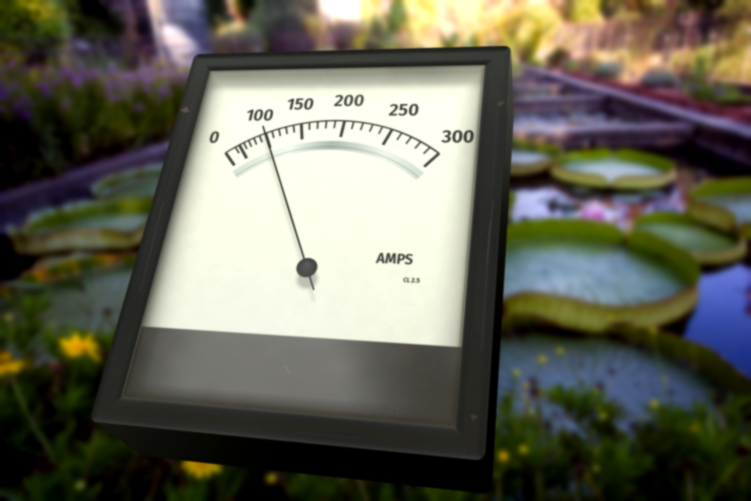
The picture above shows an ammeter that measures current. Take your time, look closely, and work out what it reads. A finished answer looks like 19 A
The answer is 100 A
